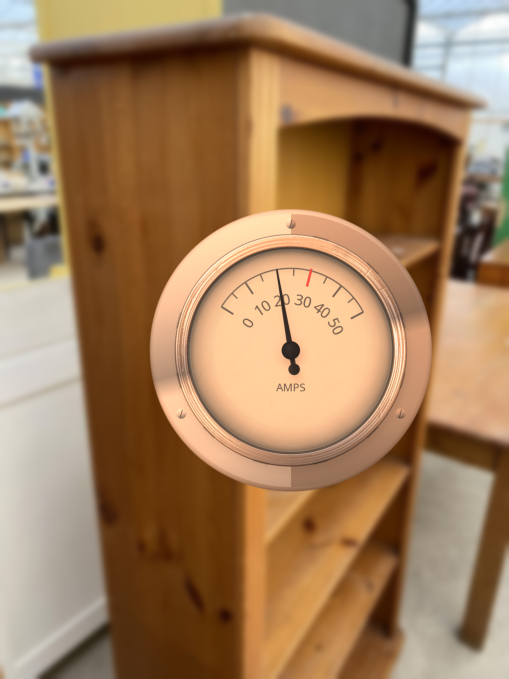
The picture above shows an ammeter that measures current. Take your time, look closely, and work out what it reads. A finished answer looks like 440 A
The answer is 20 A
